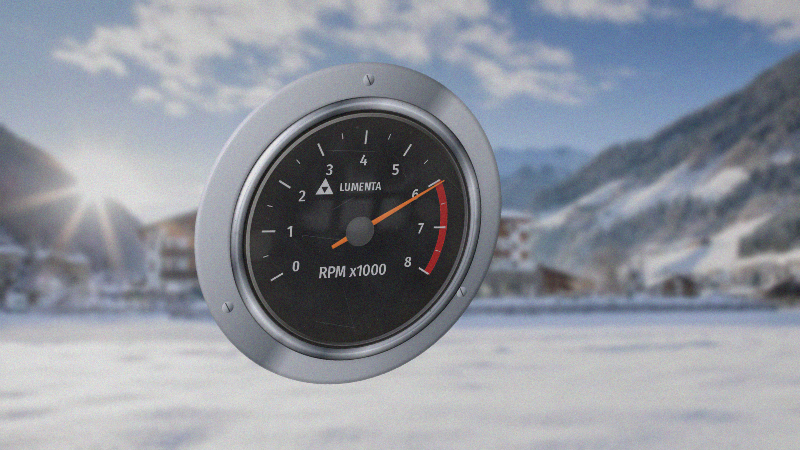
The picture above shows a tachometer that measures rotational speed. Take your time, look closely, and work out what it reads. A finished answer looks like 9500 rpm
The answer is 6000 rpm
